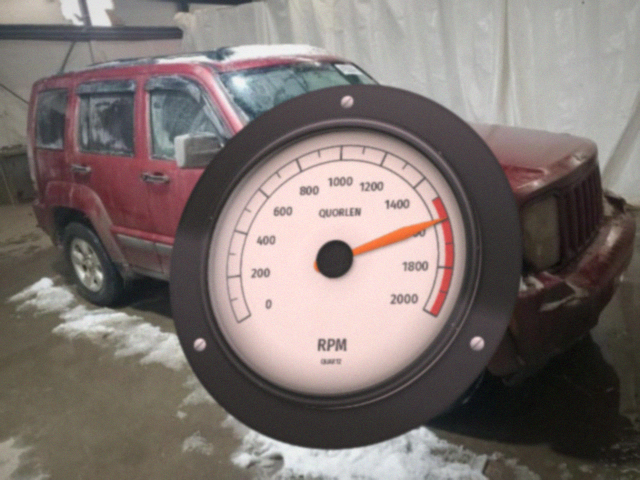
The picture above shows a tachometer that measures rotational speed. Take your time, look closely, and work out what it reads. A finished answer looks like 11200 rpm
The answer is 1600 rpm
